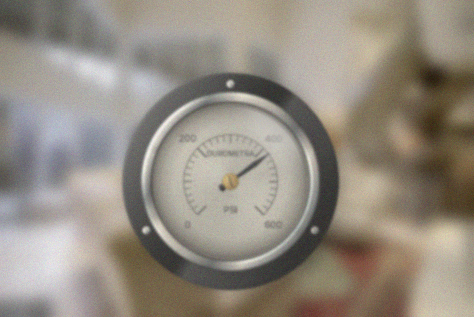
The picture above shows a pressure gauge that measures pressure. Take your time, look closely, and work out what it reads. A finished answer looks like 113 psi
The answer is 420 psi
